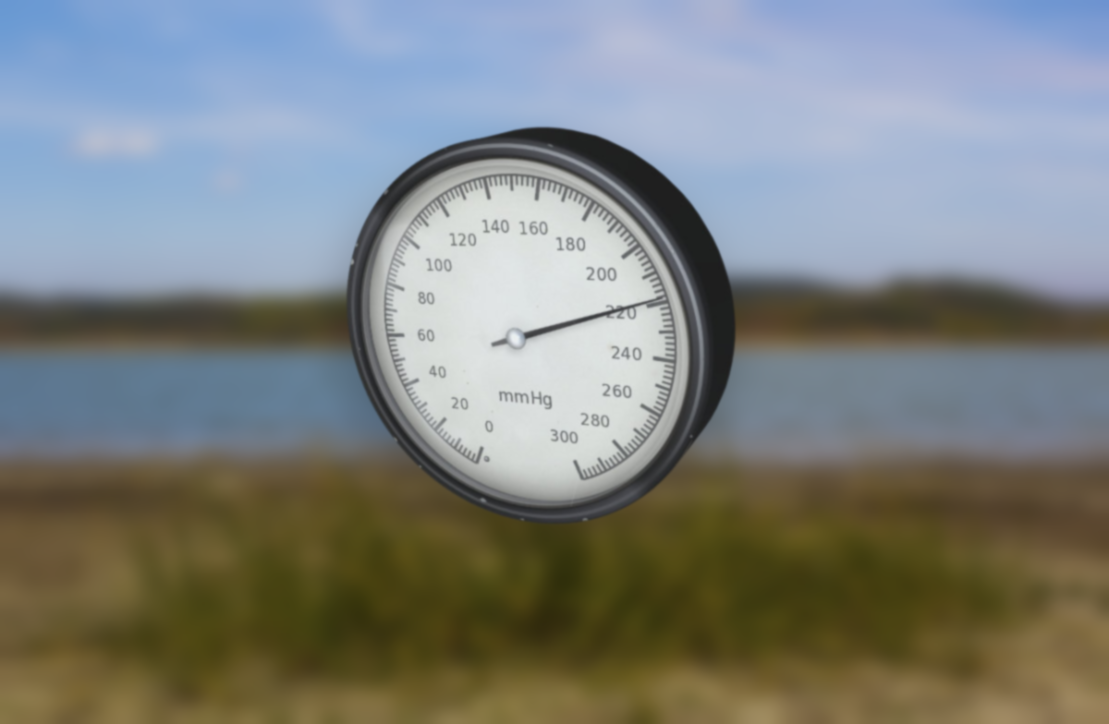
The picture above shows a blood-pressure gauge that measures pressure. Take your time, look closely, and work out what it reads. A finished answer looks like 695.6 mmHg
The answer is 218 mmHg
